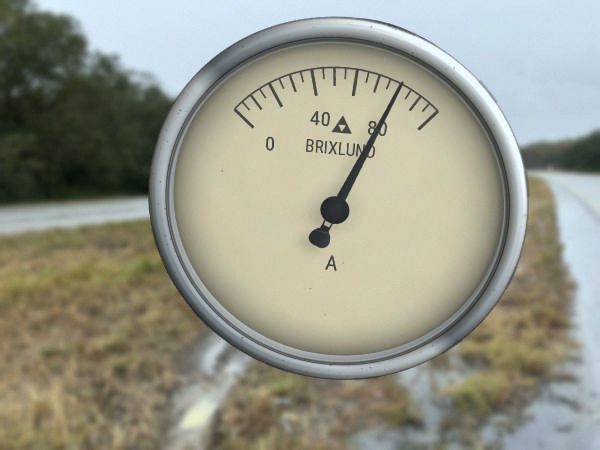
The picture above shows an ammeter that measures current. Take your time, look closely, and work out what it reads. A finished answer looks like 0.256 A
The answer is 80 A
